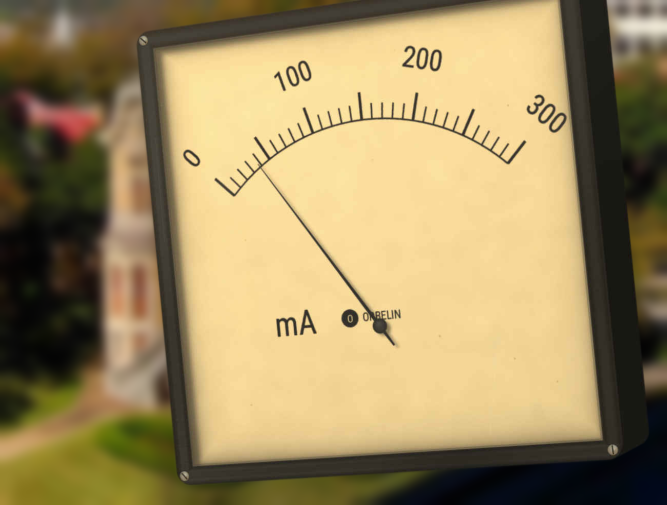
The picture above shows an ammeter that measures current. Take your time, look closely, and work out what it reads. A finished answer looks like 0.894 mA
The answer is 40 mA
